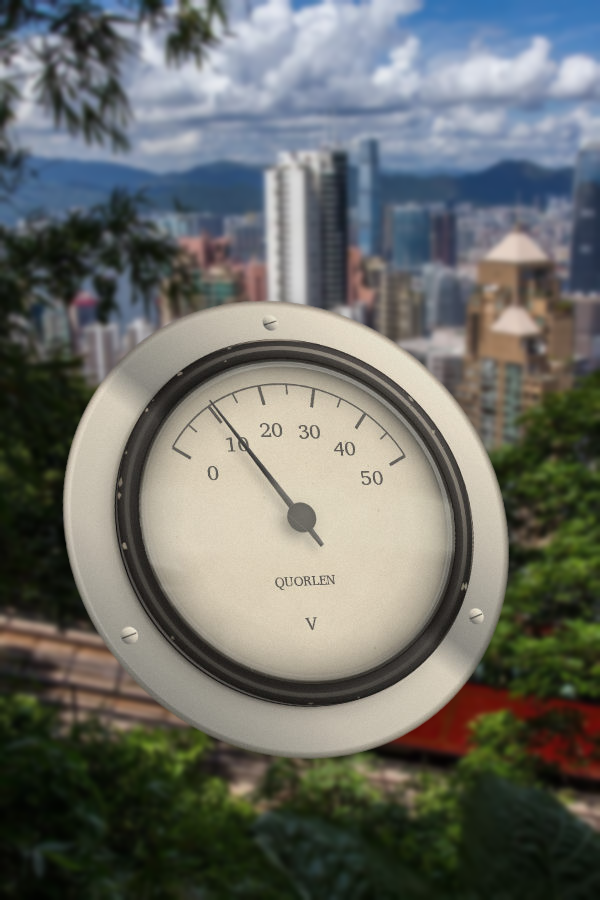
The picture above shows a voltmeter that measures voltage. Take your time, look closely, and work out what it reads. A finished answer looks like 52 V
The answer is 10 V
